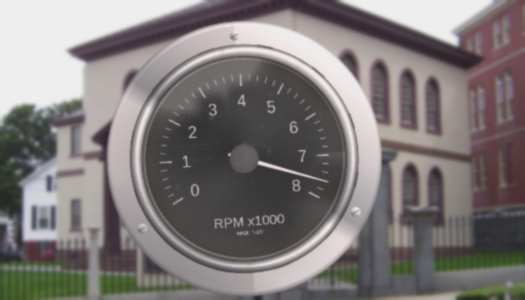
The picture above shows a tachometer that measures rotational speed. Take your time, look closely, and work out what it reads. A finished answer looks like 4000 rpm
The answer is 7600 rpm
